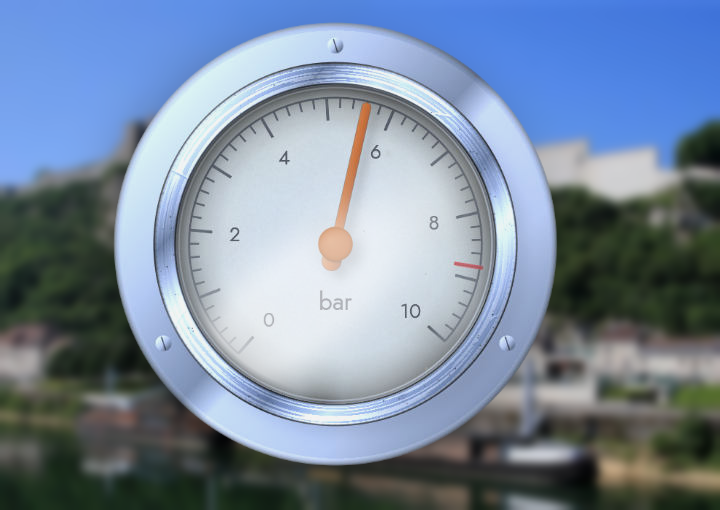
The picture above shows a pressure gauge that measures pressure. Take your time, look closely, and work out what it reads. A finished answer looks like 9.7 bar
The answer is 5.6 bar
